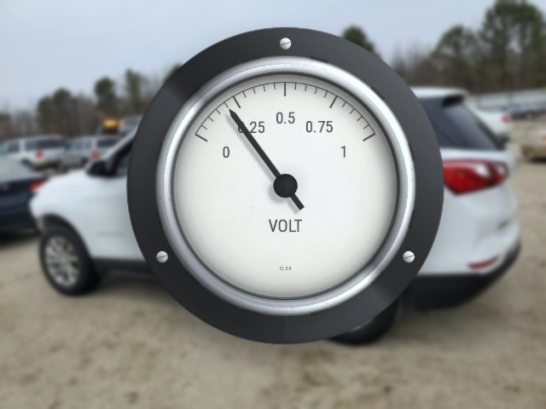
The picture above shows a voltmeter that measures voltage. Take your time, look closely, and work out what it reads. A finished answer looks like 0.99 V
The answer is 0.2 V
